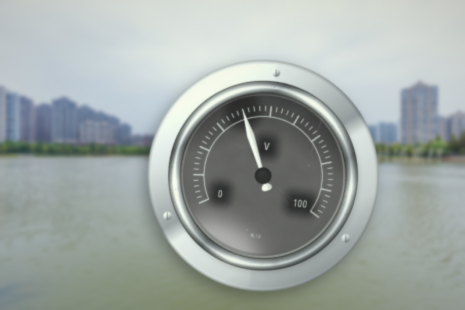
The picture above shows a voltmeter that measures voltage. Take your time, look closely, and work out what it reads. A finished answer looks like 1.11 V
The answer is 40 V
